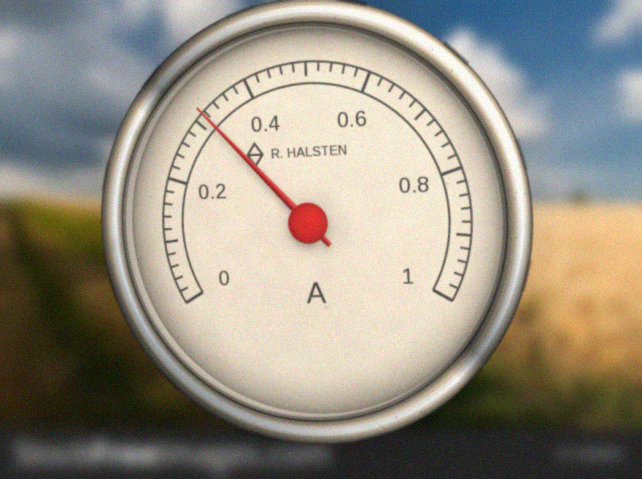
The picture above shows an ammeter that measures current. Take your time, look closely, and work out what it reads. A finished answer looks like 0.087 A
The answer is 0.32 A
